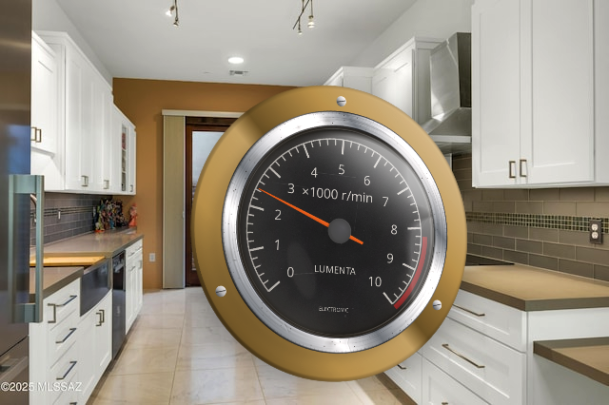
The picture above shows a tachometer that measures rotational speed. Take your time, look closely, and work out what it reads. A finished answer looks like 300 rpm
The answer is 2400 rpm
